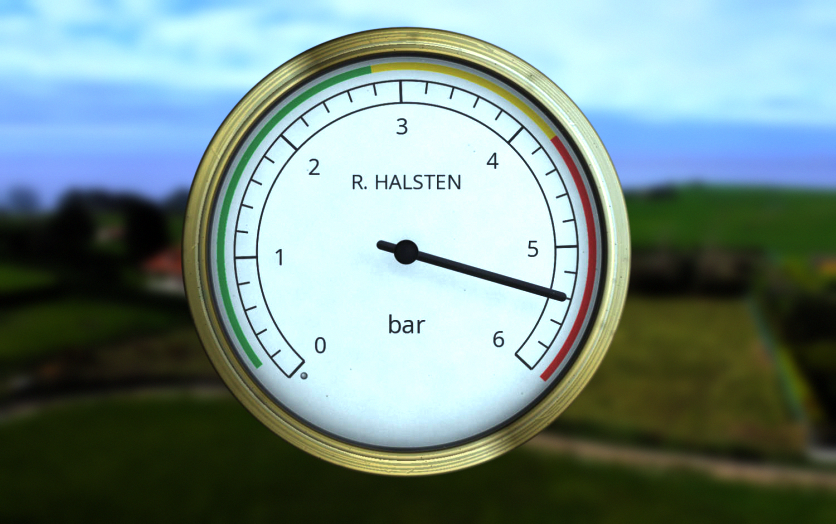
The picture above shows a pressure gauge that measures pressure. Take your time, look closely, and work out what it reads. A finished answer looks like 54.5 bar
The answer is 5.4 bar
